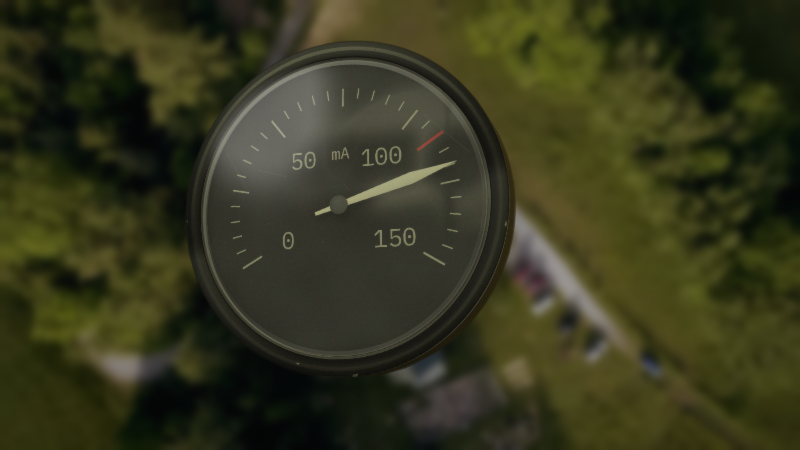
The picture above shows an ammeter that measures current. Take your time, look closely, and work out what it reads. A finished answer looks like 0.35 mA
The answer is 120 mA
